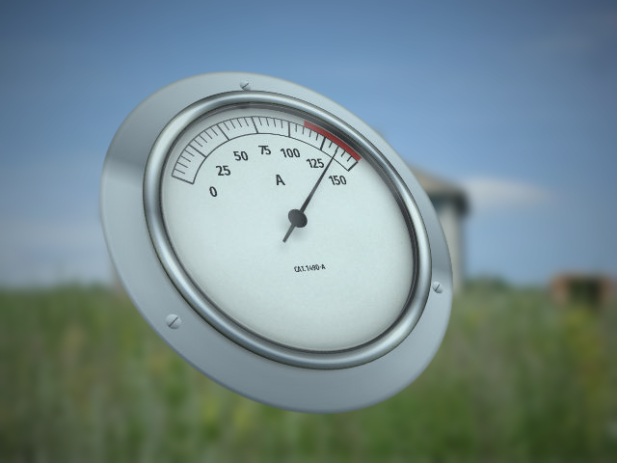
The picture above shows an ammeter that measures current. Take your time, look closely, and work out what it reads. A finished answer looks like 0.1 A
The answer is 135 A
